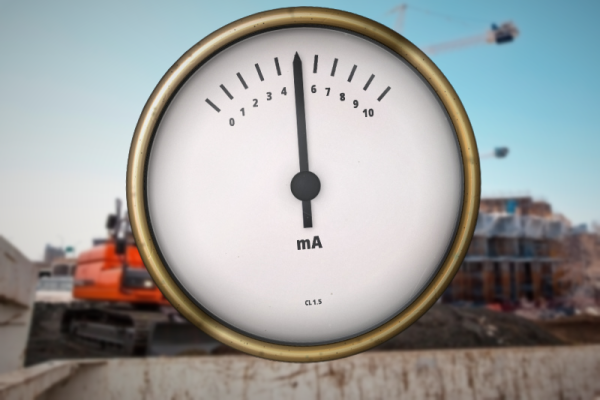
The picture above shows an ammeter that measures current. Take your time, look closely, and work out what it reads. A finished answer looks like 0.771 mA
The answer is 5 mA
